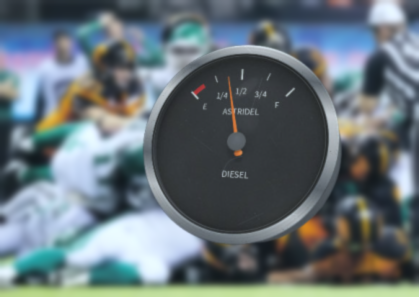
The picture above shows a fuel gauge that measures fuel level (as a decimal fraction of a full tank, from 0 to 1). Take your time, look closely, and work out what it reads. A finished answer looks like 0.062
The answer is 0.375
